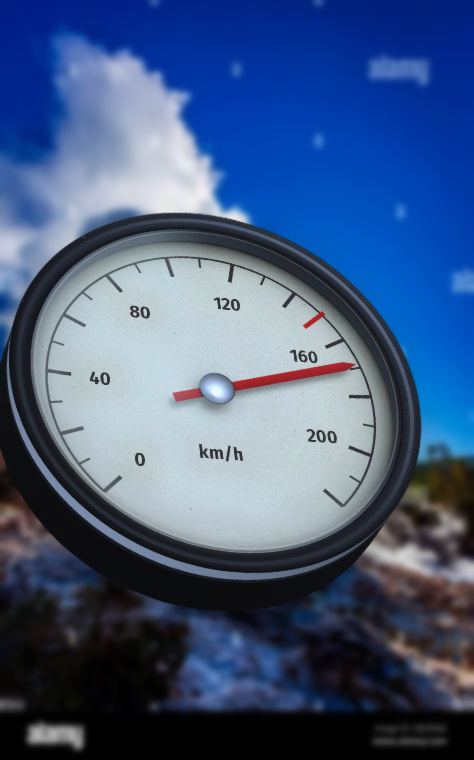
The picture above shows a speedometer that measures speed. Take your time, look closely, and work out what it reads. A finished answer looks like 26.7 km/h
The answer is 170 km/h
